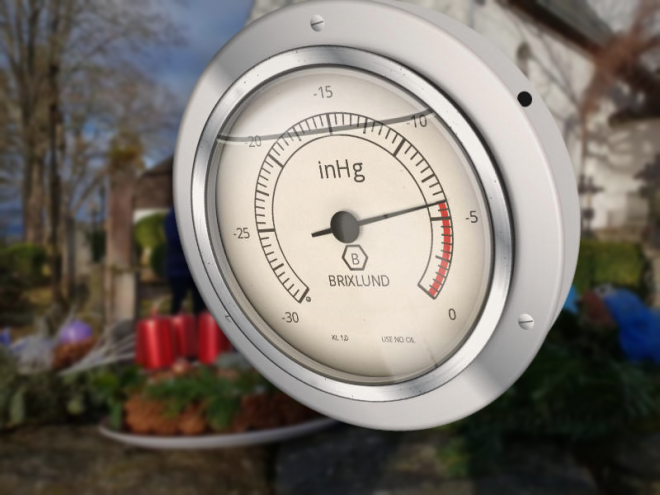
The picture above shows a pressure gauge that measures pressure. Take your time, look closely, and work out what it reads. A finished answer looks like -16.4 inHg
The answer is -6 inHg
